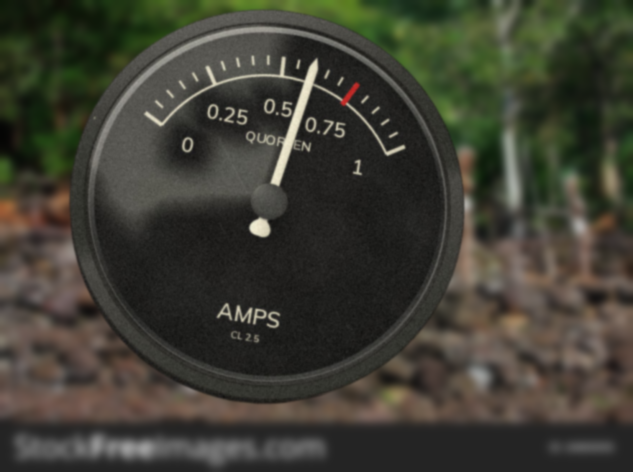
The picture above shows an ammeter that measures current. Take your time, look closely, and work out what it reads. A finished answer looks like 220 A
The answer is 0.6 A
